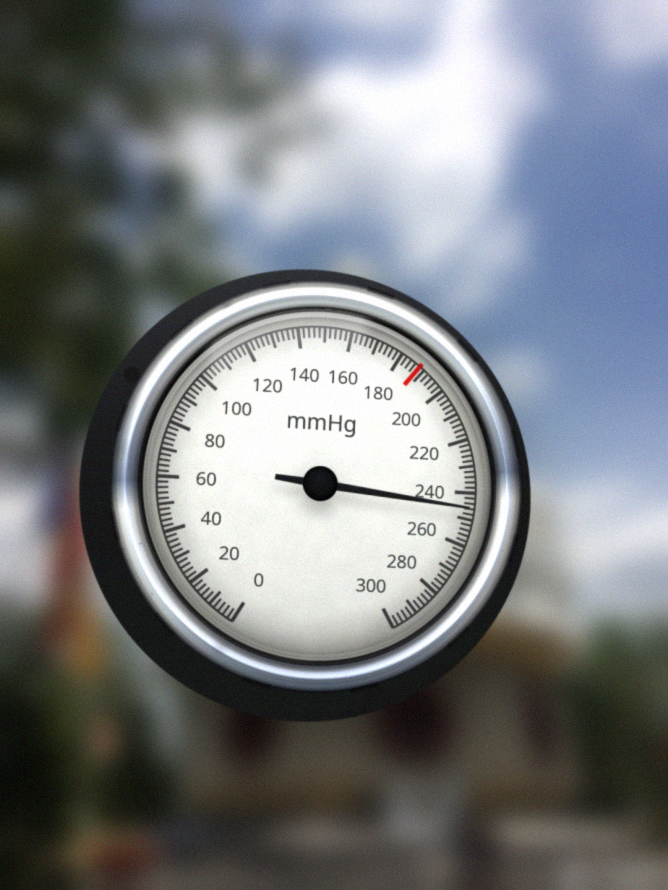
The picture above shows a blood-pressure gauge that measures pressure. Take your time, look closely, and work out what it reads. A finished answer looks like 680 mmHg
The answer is 246 mmHg
